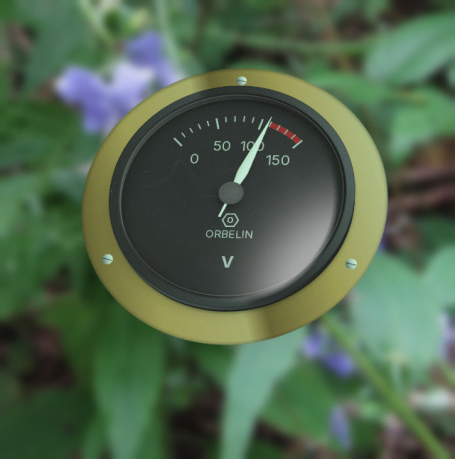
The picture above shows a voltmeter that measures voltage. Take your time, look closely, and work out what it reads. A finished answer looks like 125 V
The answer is 110 V
